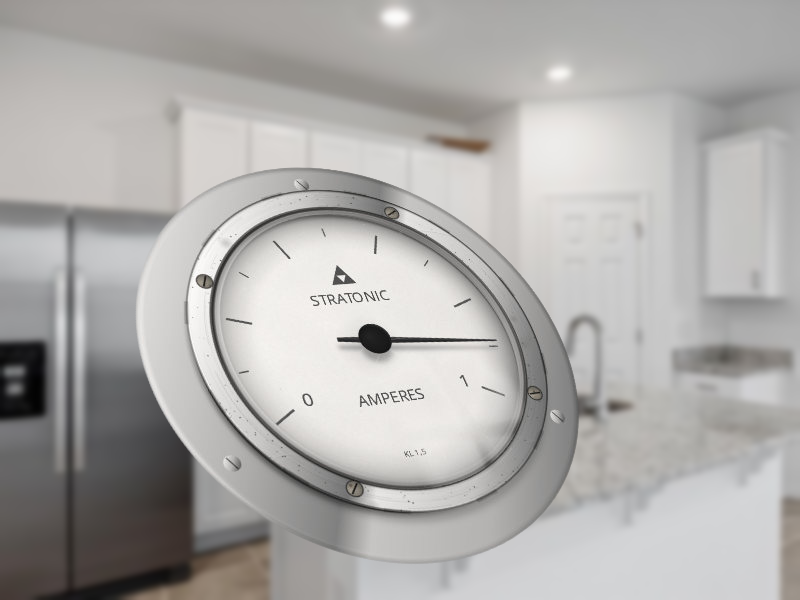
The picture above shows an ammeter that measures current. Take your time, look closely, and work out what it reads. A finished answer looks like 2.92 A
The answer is 0.9 A
